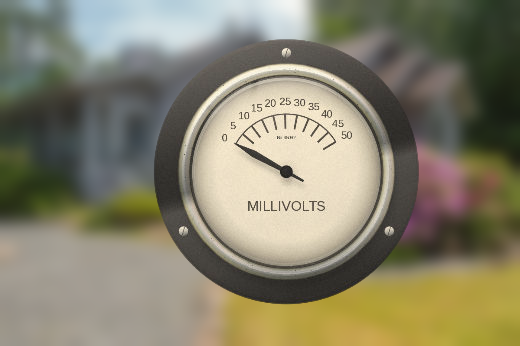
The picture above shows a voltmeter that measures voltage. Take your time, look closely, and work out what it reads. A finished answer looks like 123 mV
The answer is 0 mV
